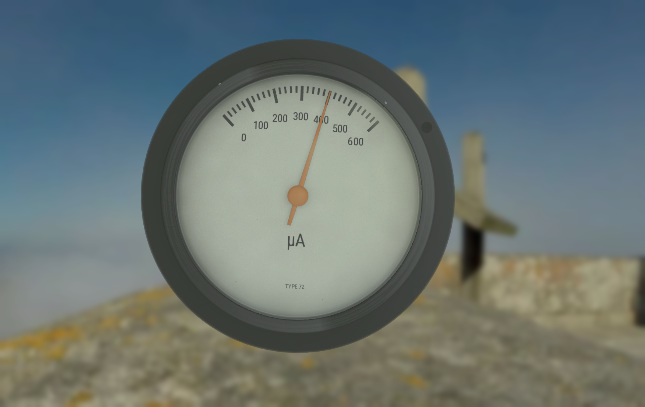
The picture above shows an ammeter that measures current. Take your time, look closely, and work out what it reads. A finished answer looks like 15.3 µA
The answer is 400 µA
